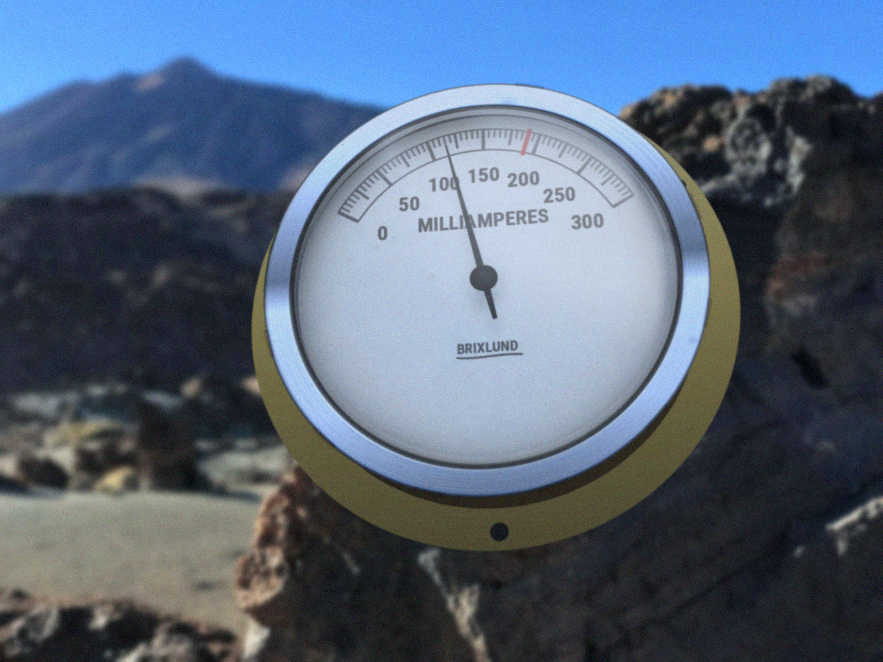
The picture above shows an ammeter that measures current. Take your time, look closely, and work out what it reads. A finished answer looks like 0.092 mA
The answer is 115 mA
